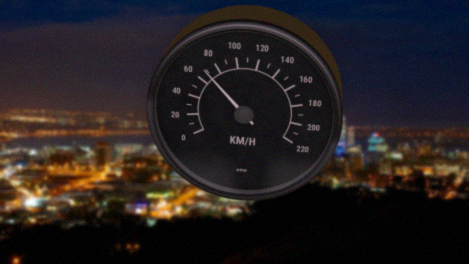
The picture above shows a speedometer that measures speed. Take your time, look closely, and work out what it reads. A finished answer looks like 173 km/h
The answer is 70 km/h
